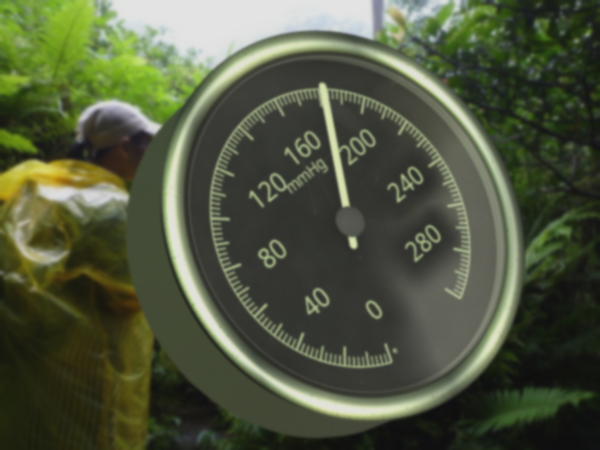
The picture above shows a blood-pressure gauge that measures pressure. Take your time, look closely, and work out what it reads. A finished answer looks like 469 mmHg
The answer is 180 mmHg
